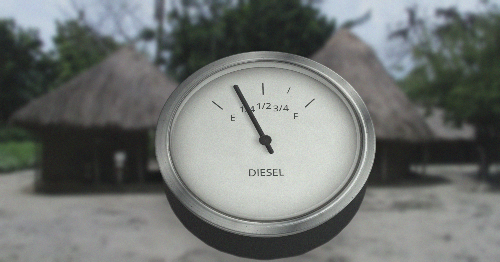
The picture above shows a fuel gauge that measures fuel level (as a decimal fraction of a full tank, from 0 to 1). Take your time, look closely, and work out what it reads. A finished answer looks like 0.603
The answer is 0.25
